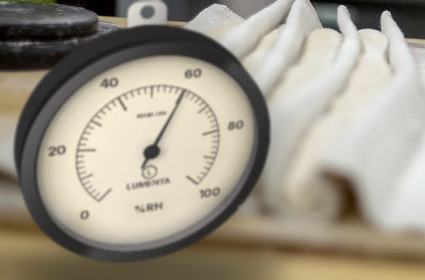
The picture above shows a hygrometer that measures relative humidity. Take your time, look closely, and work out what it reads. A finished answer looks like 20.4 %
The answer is 60 %
